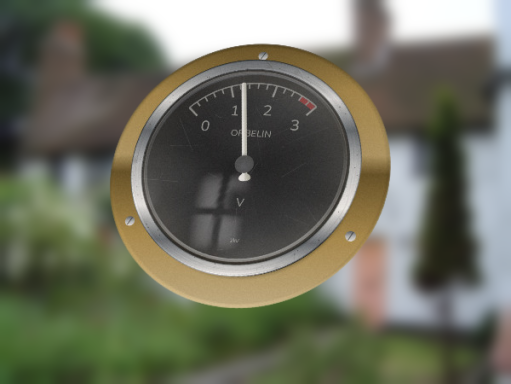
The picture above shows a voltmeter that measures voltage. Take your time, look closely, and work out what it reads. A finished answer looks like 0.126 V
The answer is 1.3 V
